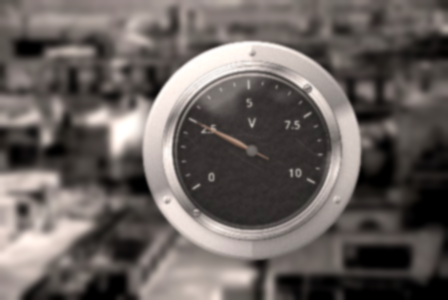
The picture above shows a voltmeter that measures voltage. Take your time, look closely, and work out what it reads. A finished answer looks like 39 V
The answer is 2.5 V
